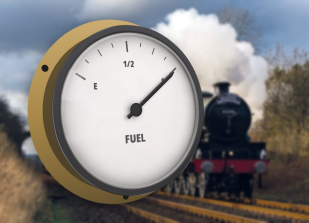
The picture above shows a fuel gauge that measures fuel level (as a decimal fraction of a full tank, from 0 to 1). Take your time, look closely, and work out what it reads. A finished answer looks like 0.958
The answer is 1
